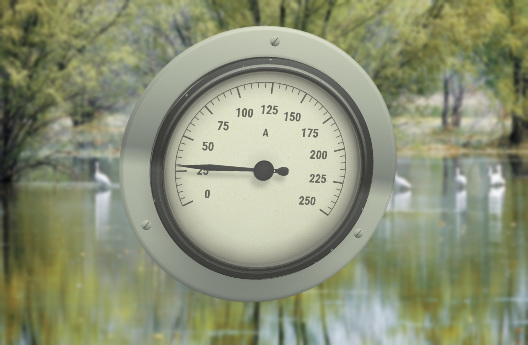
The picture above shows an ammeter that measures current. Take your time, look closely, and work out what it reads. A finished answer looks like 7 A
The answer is 30 A
